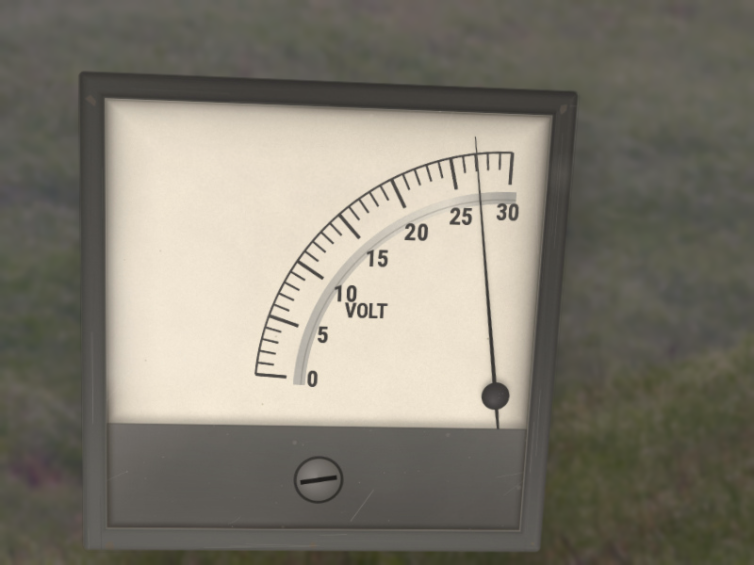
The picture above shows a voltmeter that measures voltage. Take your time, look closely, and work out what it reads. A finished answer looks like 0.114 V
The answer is 27 V
